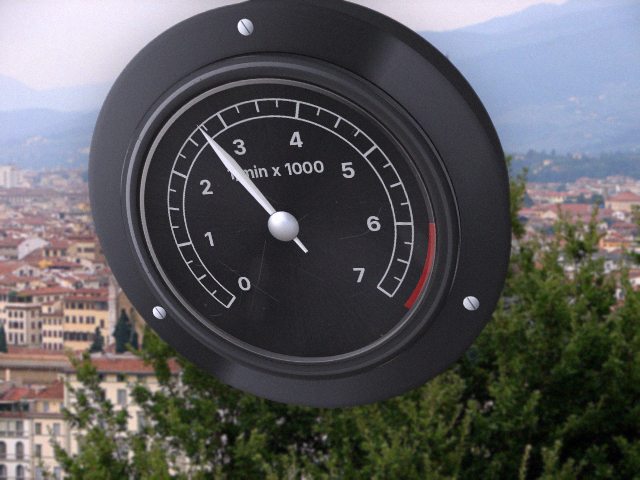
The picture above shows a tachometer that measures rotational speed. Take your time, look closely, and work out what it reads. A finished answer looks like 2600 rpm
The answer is 2750 rpm
